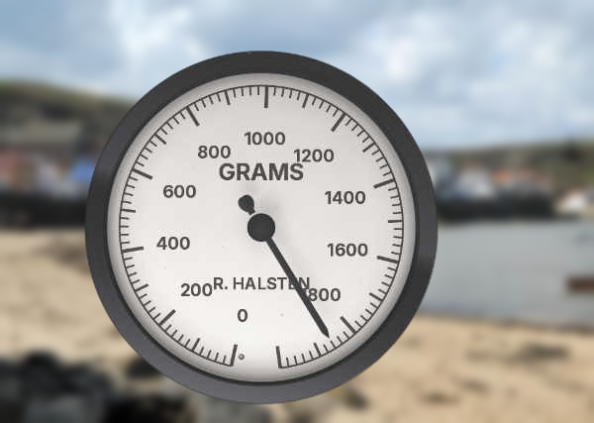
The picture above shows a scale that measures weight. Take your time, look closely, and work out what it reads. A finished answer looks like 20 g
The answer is 1860 g
